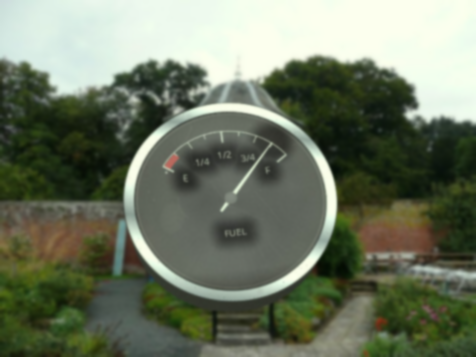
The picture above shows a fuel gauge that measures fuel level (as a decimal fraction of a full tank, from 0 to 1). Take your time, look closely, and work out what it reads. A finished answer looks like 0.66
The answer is 0.875
